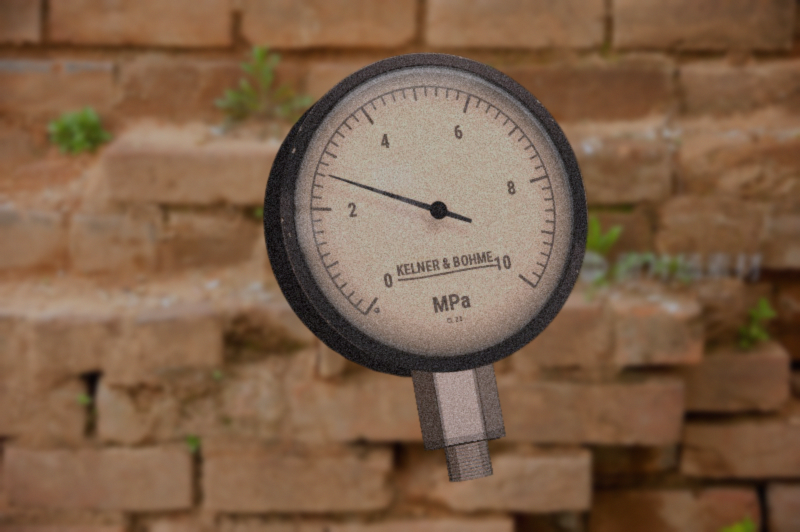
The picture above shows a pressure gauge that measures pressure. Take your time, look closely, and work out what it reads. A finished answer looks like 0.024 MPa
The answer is 2.6 MPa
